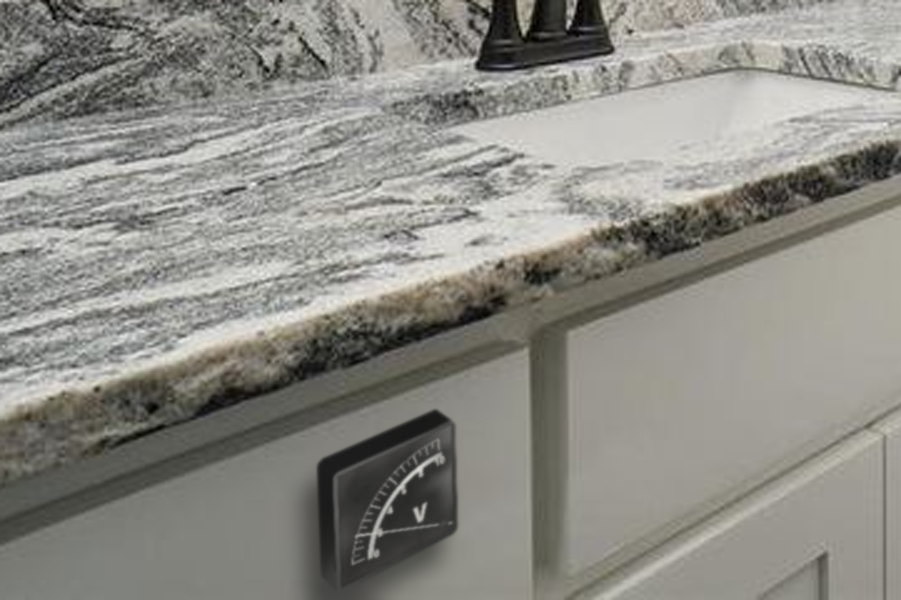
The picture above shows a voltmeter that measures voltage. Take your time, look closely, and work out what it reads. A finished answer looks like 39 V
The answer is 2 V
